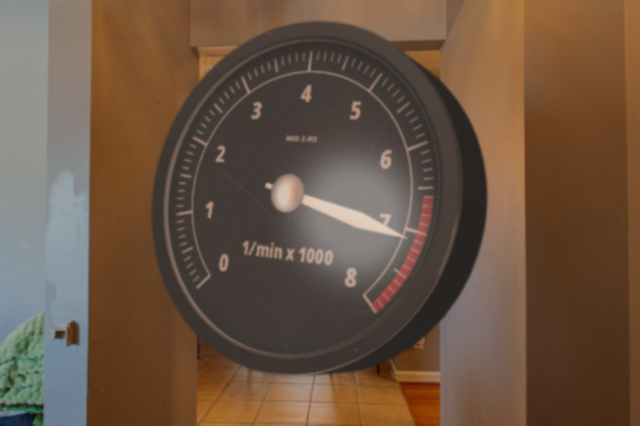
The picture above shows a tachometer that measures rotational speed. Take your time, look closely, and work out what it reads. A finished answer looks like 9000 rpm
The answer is 7100 rpm
